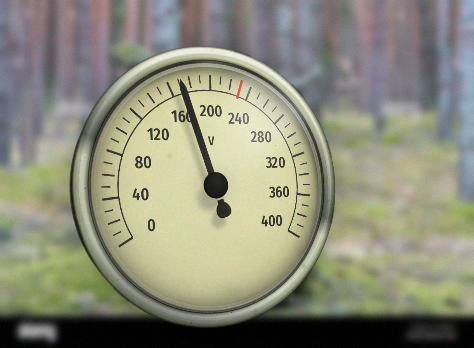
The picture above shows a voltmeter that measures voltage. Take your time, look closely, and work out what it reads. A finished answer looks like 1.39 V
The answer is 170 V
